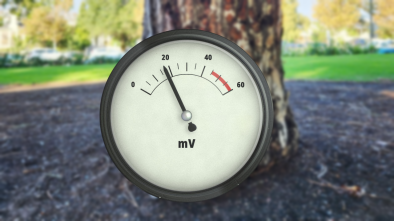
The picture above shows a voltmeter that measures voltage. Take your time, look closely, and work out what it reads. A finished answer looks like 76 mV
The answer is 17.5 mV
